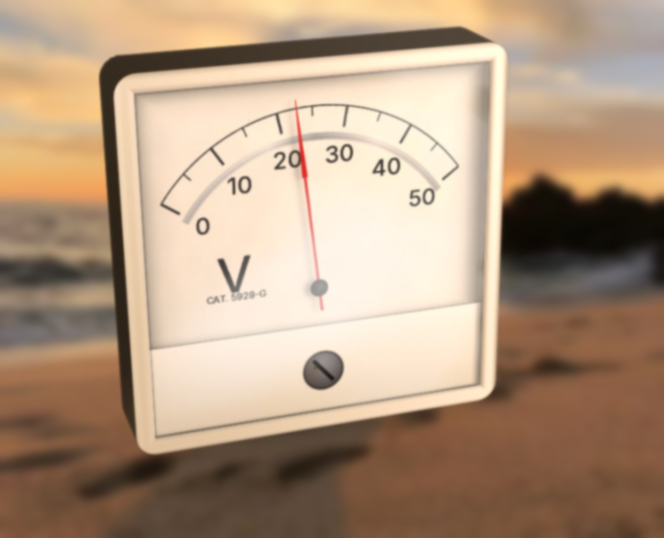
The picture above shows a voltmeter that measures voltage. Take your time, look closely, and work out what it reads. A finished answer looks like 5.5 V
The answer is 22.5 V
